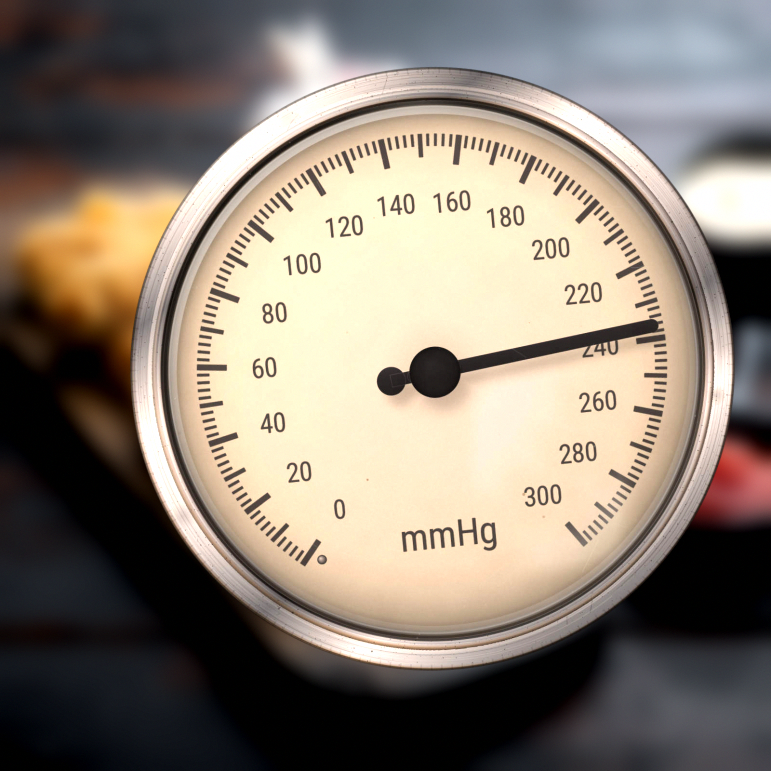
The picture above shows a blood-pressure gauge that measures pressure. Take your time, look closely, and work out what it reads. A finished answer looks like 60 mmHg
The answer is 236 mmHg
